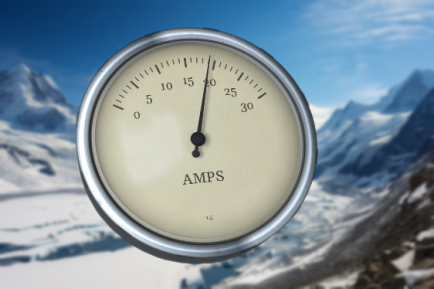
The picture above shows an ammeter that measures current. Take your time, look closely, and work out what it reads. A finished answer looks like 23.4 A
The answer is 19 A
